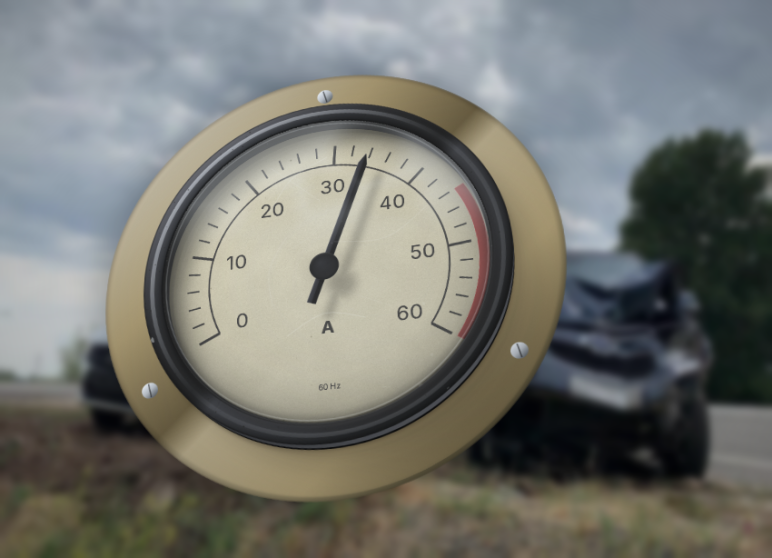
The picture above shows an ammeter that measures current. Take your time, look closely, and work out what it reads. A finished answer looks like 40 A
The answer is 34 A
